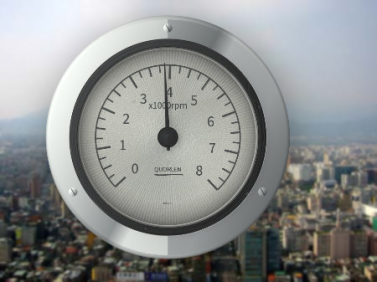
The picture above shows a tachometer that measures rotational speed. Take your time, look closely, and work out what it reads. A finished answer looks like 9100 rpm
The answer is 3875 rpm
